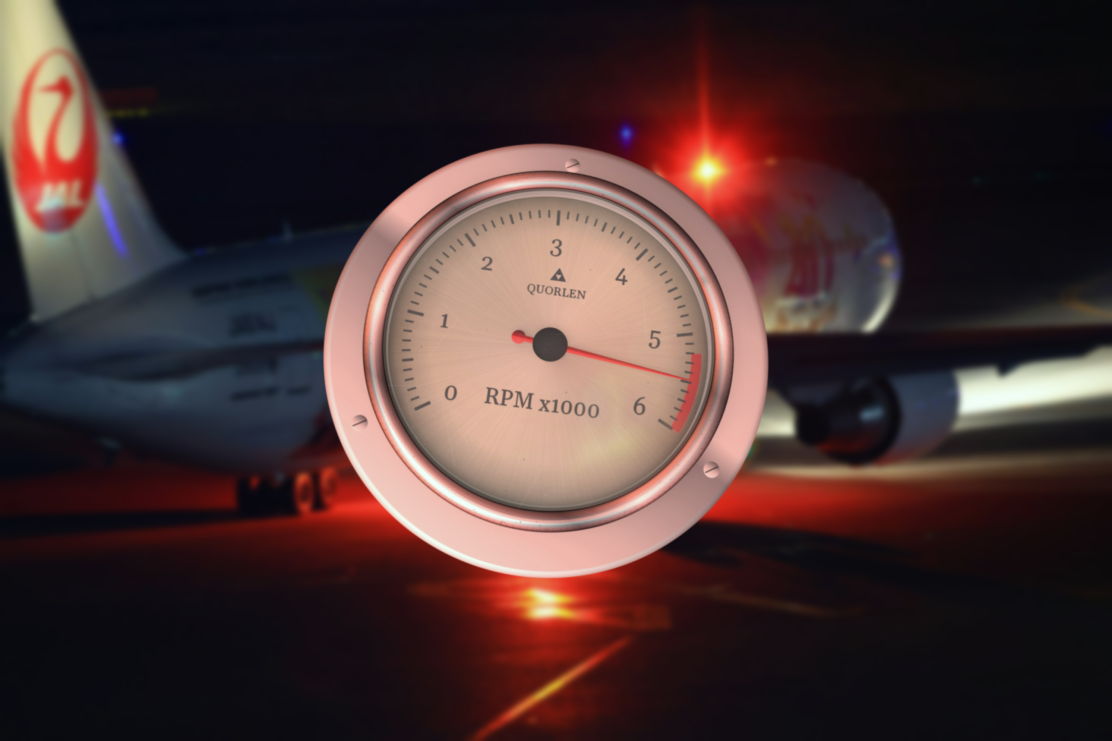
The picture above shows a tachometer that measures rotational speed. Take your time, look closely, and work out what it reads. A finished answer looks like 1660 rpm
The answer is 5500 rpm
